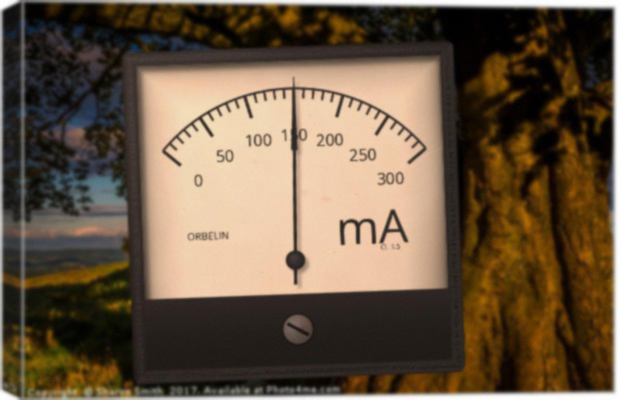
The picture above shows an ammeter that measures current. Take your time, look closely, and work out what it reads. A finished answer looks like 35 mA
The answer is 150 mA
